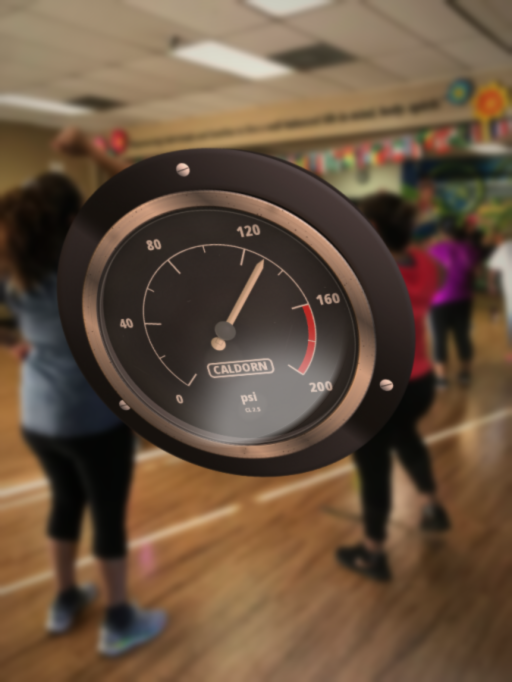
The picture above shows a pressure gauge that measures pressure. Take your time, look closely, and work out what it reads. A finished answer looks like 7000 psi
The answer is 130 psi
